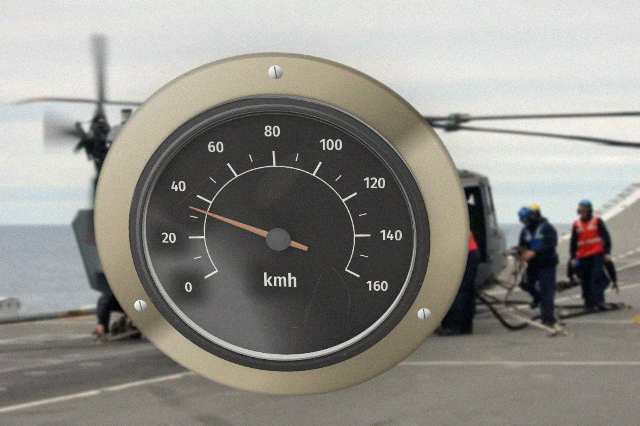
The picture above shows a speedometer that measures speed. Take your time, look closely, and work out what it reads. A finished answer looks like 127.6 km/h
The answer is 35 km/h
